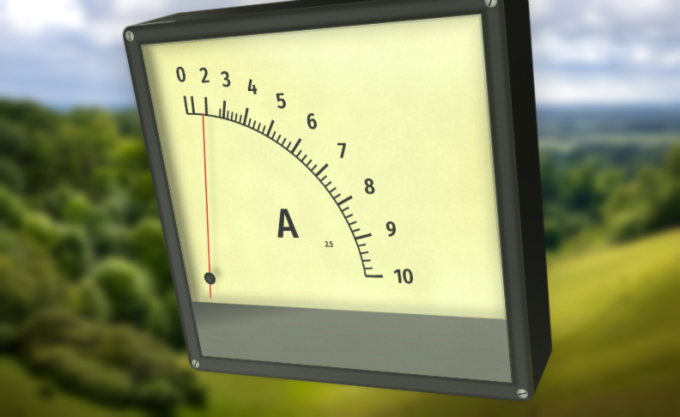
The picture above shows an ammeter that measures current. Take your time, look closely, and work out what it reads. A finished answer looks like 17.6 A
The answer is 2 A
